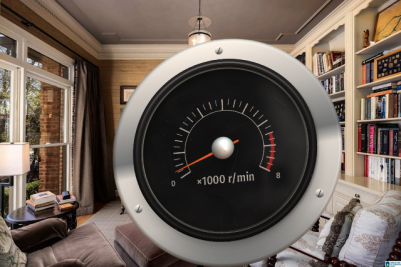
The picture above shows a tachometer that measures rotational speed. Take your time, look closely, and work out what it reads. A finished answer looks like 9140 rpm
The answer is 250 rpm
